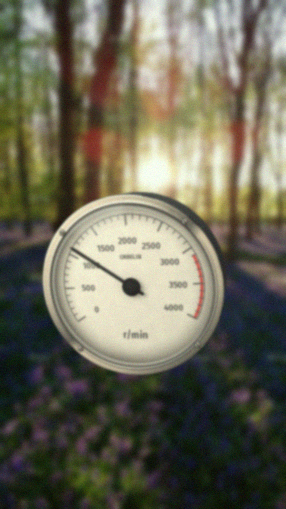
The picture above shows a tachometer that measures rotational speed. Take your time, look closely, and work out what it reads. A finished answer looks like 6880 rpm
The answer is 1100 rpm
